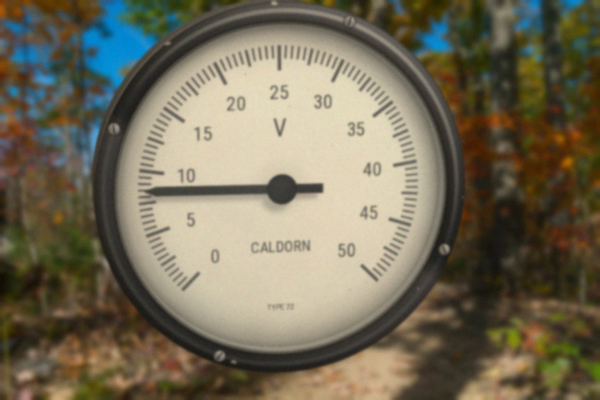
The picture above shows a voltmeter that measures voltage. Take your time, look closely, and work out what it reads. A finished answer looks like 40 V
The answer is 8.5 V
